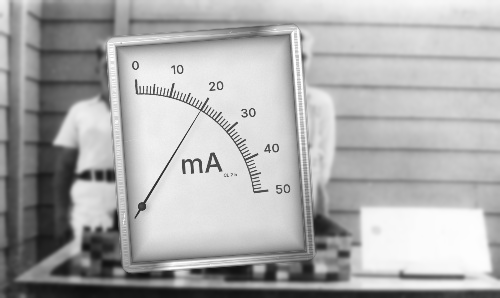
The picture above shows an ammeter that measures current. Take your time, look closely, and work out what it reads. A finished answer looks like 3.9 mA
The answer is 20 mA
